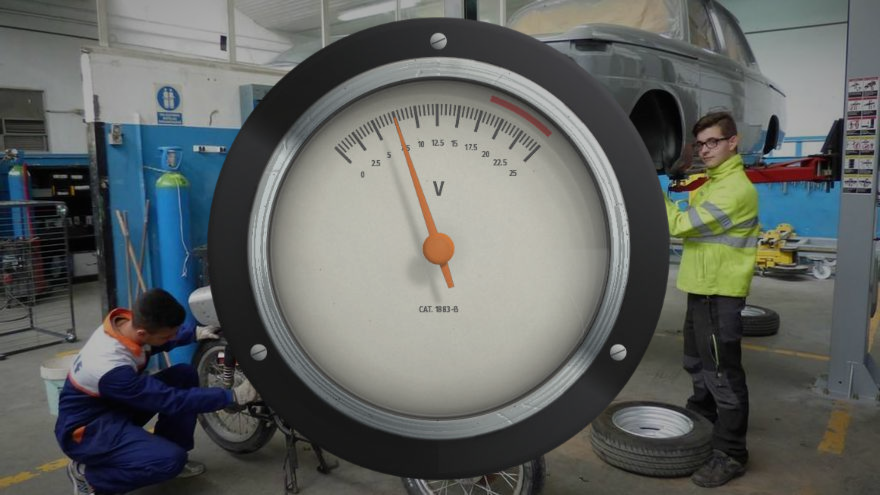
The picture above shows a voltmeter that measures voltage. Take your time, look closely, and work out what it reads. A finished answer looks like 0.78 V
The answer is 7.5 V
